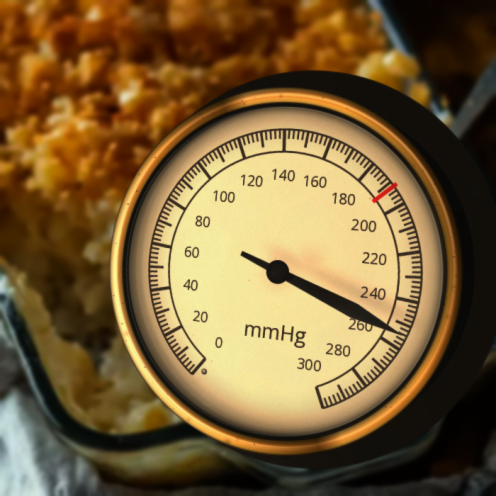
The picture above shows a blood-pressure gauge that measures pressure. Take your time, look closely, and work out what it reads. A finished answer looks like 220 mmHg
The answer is 254 mmHg
